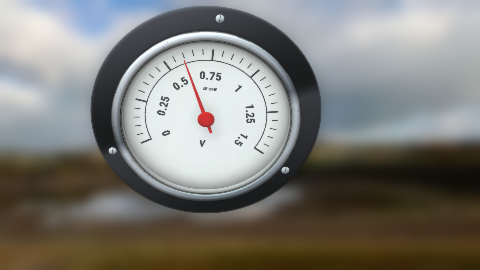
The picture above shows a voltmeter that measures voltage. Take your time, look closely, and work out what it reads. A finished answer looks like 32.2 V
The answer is 0.6 V
